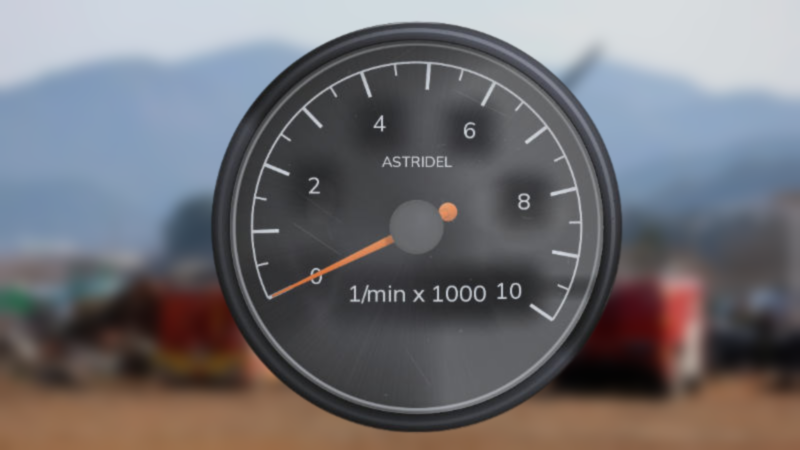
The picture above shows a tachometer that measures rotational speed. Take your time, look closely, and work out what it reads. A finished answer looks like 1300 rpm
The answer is 0 rpm
